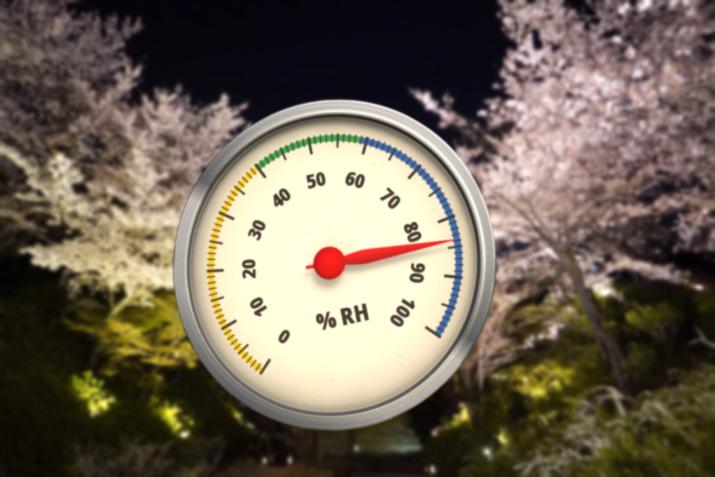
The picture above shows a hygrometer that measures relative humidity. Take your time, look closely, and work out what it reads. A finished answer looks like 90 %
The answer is 84 %
